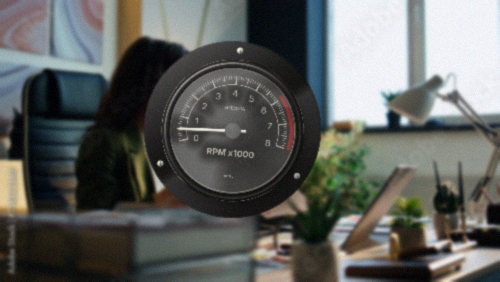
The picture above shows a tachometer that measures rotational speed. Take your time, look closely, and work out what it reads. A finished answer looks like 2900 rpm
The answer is 500 rpm
